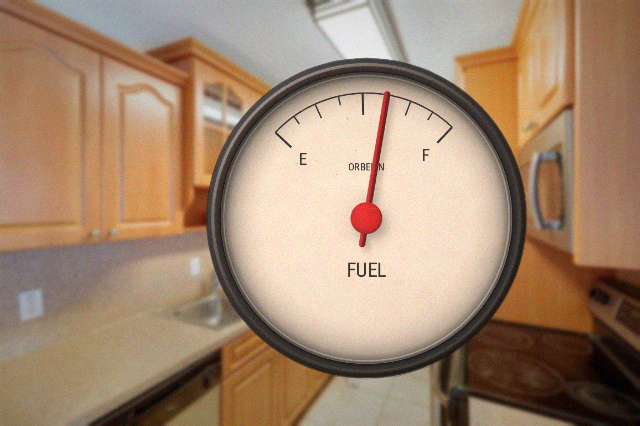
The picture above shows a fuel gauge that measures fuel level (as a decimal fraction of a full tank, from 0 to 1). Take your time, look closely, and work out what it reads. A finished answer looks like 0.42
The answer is 0.625
